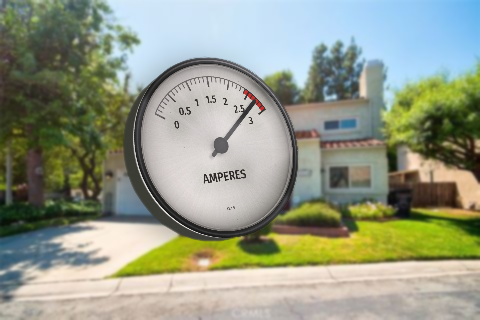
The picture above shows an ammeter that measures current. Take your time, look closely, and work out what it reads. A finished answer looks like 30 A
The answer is 2.7 A
